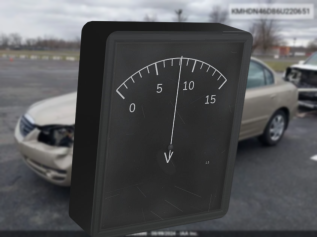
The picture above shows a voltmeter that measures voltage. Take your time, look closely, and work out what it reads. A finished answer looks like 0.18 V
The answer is 8 V
